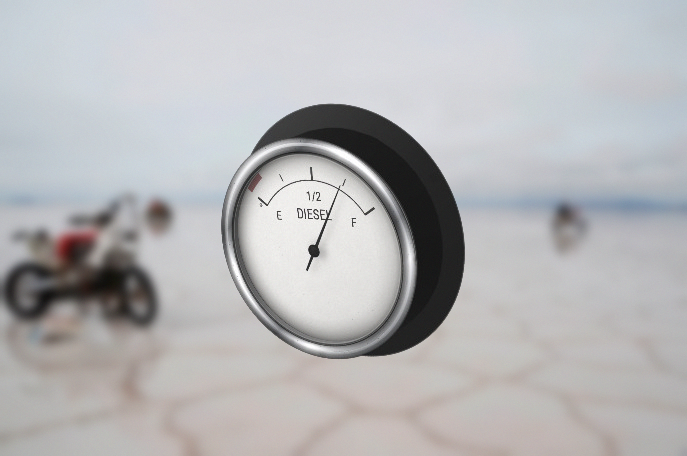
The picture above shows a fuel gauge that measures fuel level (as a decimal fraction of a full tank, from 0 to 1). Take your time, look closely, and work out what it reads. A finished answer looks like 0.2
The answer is 0.75
